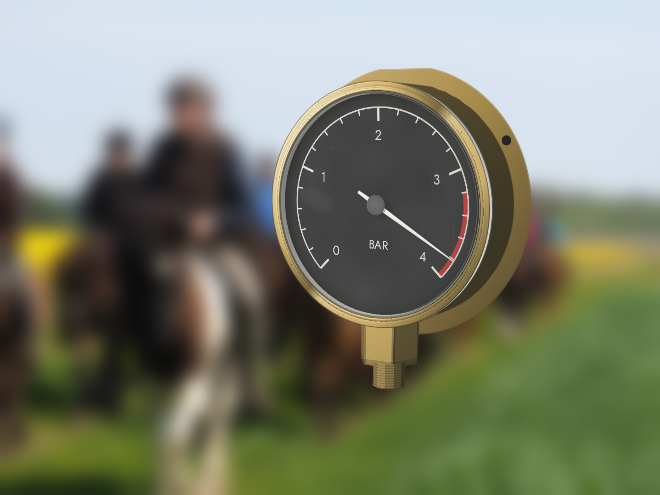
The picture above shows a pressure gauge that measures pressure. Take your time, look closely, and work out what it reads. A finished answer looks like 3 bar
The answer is 3.8 bar
